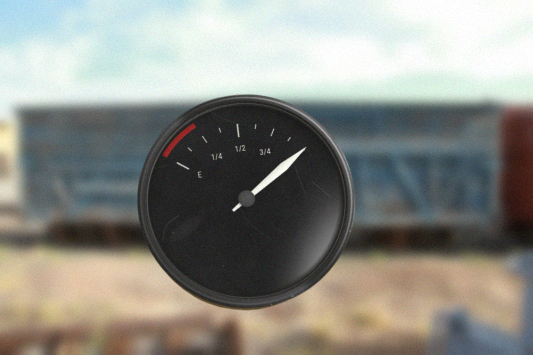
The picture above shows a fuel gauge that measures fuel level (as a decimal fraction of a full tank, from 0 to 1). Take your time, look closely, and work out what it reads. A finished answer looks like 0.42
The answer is 1
